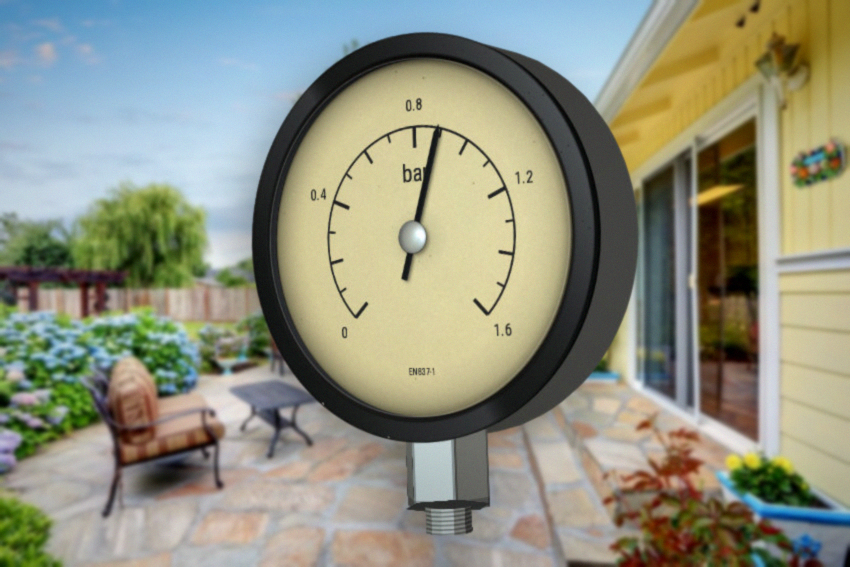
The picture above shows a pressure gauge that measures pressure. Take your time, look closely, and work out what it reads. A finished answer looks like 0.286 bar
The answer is 0.9 bar
